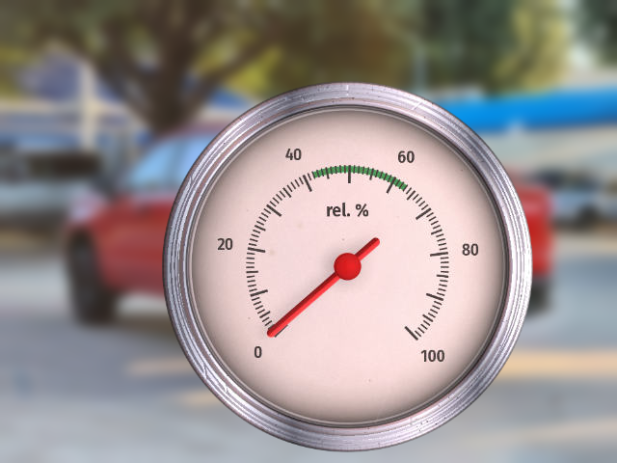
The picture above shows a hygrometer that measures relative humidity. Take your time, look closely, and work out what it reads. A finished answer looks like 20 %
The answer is 1 %
